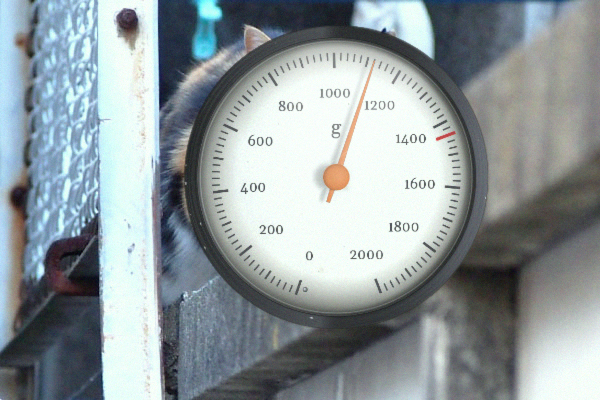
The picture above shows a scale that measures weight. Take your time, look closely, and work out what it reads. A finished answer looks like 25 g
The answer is 1120 g
